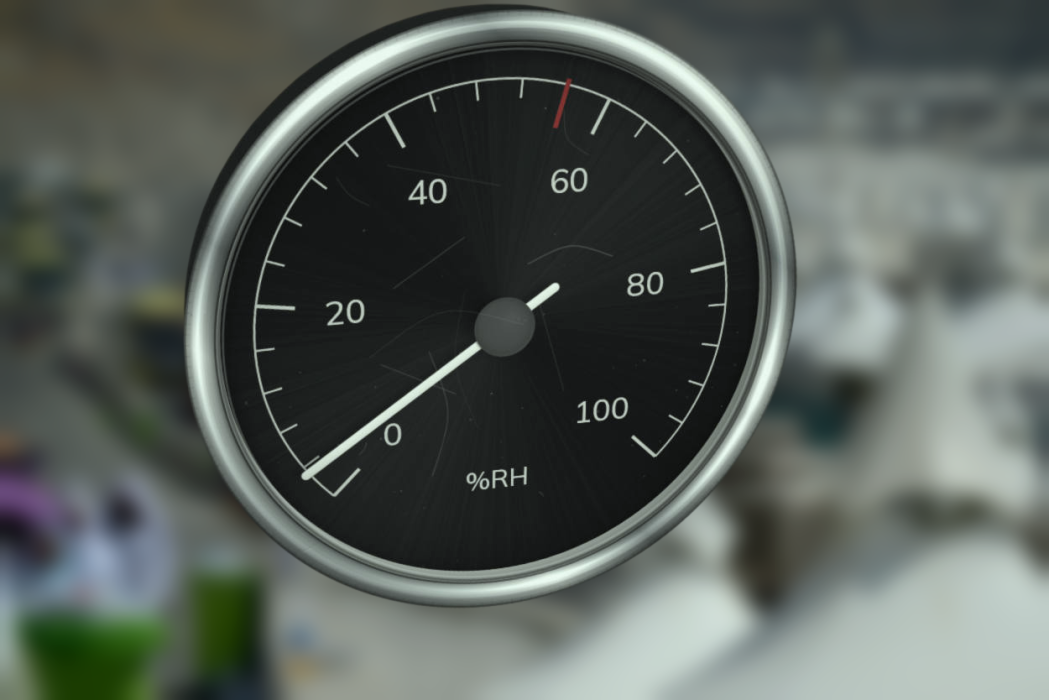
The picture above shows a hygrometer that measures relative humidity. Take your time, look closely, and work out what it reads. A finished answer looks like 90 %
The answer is 4 %
